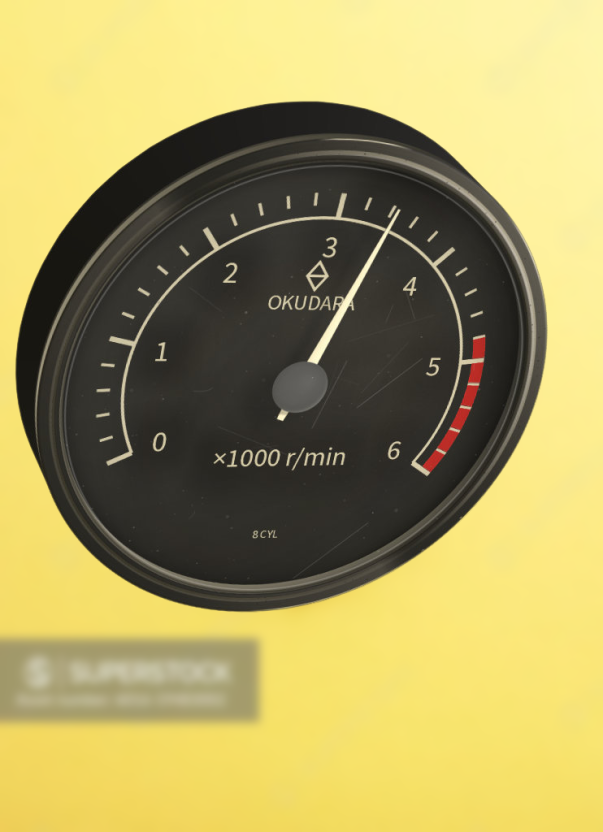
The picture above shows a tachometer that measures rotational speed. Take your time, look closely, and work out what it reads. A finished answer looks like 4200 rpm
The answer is 3400 rpm
